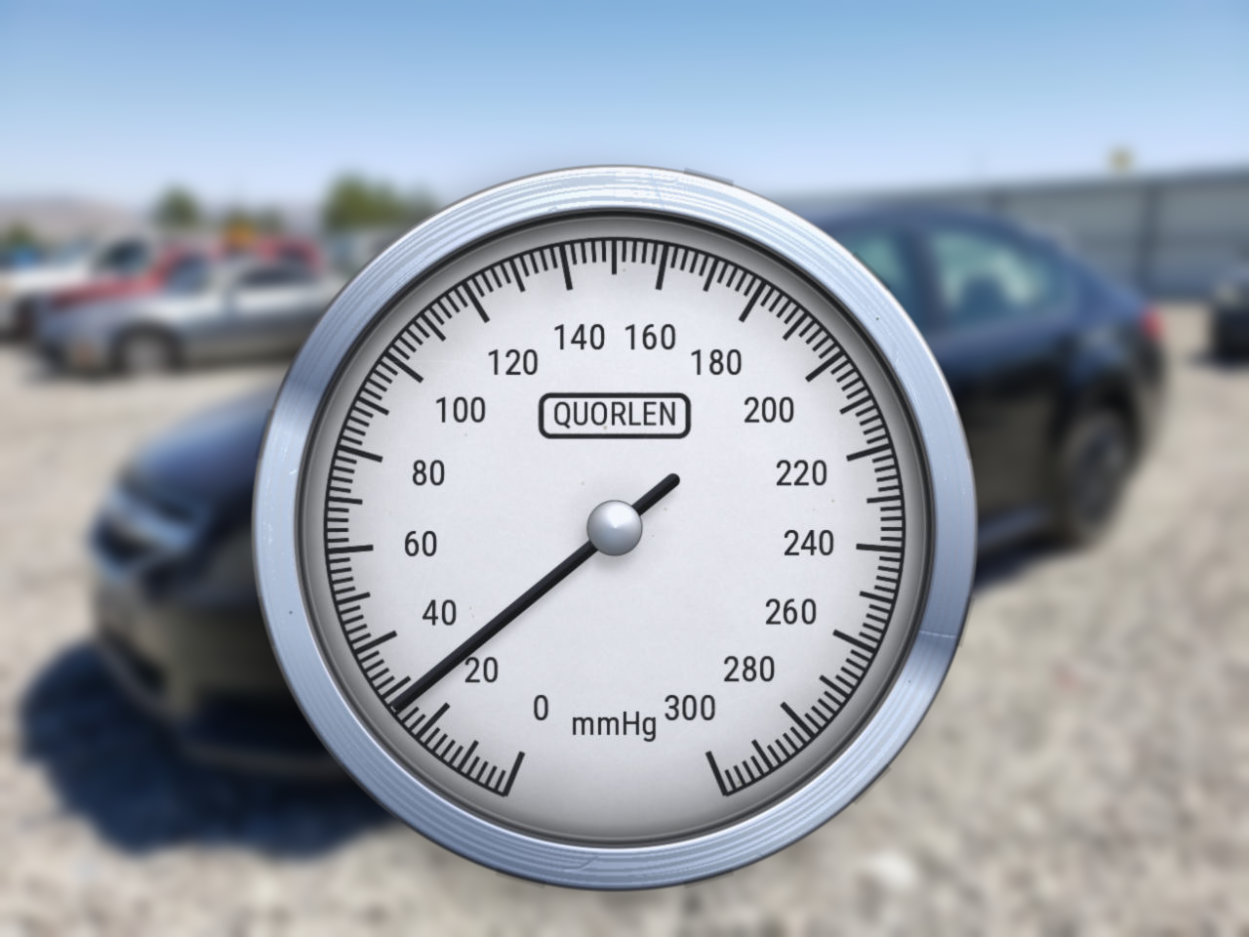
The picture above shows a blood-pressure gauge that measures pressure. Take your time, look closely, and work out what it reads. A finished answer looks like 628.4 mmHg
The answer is 27 mmHg
